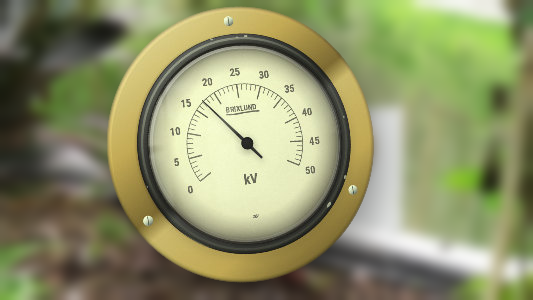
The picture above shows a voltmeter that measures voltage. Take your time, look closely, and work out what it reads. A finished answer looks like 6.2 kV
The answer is 17 kV
